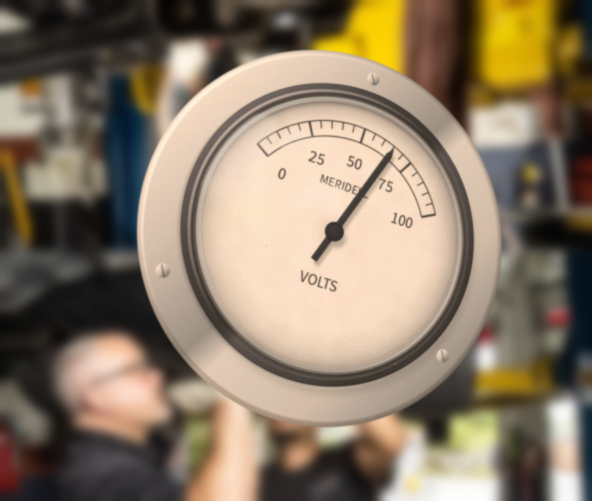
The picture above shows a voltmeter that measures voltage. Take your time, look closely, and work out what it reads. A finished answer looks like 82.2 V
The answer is 65 V
